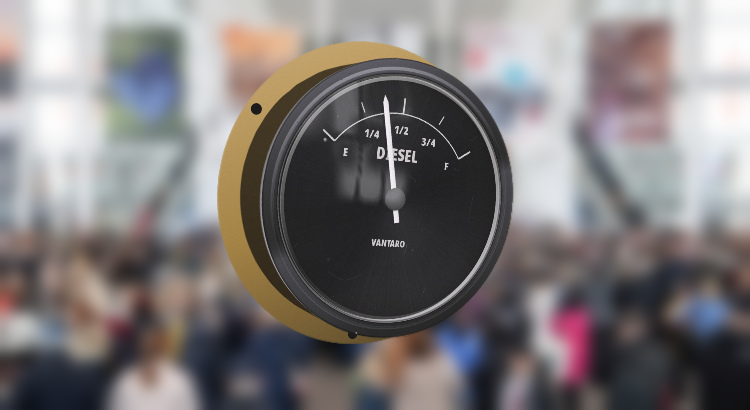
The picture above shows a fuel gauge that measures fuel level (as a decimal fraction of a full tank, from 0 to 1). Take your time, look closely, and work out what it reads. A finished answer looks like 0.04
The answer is 0.375
